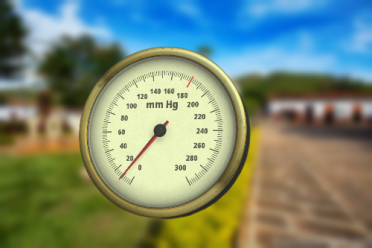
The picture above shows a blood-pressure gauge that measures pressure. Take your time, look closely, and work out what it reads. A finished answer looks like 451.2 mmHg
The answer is 10 mmHg
